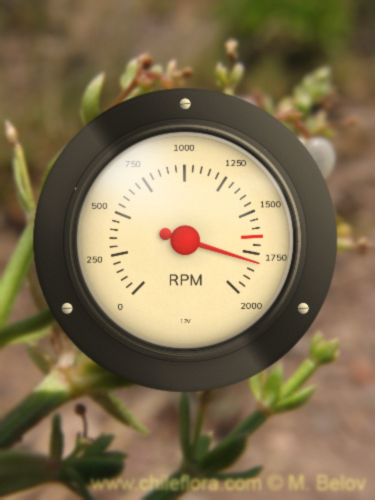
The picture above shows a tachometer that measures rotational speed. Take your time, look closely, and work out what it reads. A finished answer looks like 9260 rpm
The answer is 1800 rpm
